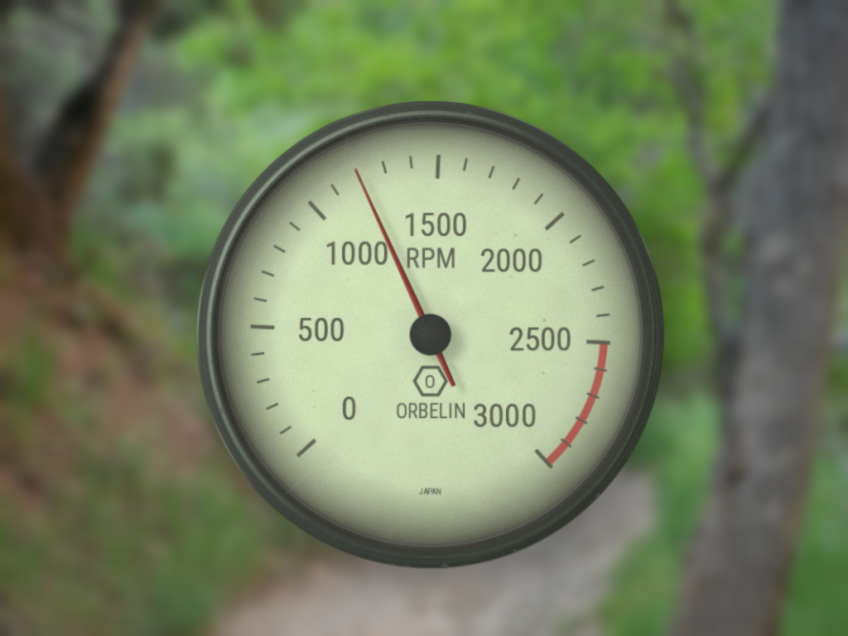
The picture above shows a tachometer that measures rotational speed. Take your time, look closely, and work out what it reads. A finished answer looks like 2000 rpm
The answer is 1200 rpm
